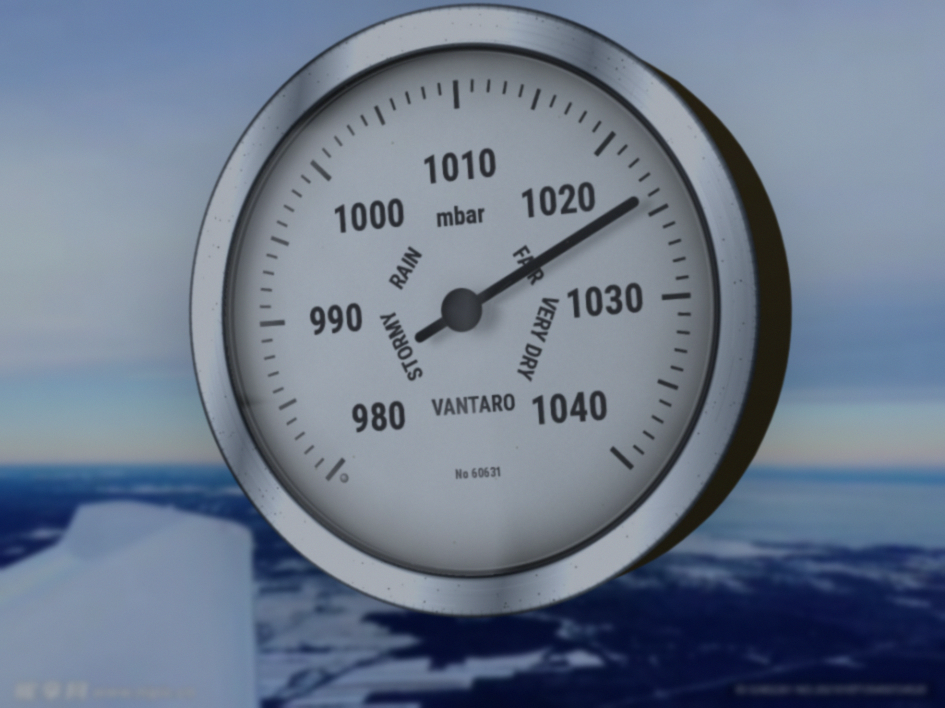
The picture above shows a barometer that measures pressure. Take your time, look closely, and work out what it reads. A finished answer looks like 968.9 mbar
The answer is 1024 mbar
